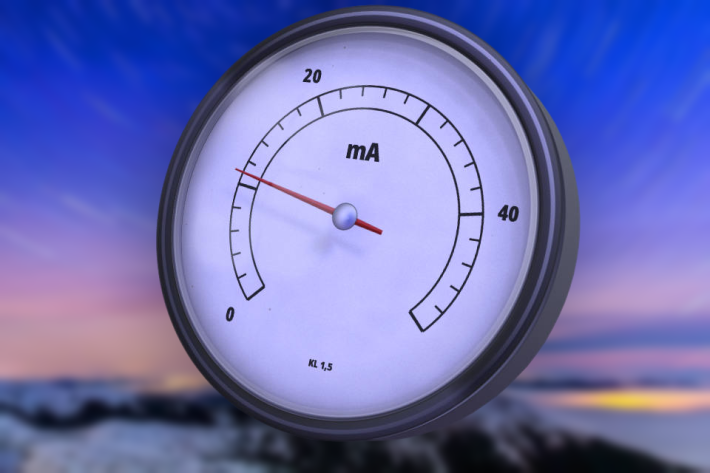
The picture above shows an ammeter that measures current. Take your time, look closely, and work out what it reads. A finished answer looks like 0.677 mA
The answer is 11 mA
